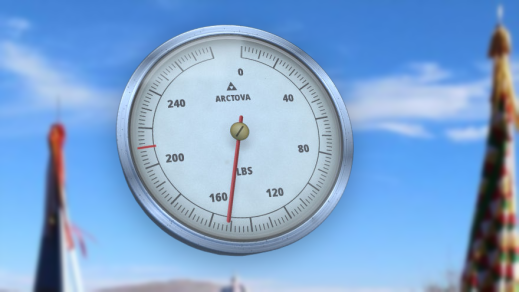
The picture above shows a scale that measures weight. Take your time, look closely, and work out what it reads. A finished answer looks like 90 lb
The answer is 152 lb
